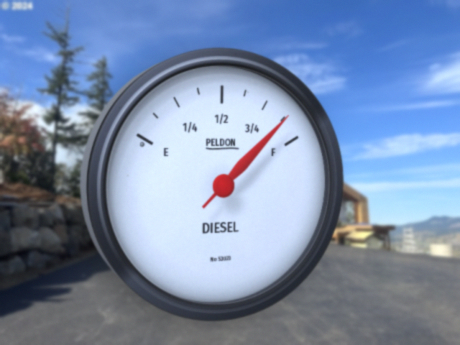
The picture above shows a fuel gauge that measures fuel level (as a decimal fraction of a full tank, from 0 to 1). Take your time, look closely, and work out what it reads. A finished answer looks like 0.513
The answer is 0.875
